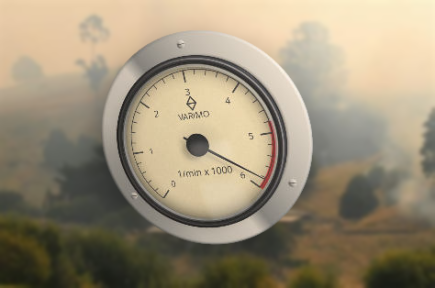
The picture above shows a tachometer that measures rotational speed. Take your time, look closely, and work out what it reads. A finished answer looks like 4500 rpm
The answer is 5800 rpm
